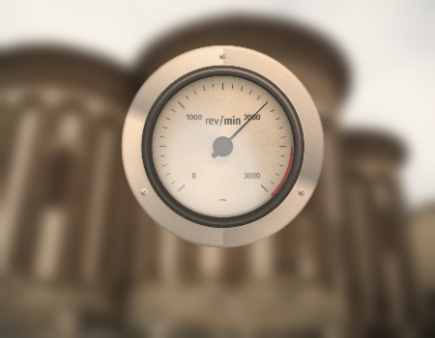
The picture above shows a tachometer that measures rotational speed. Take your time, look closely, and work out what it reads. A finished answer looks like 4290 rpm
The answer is 2000 rpm
